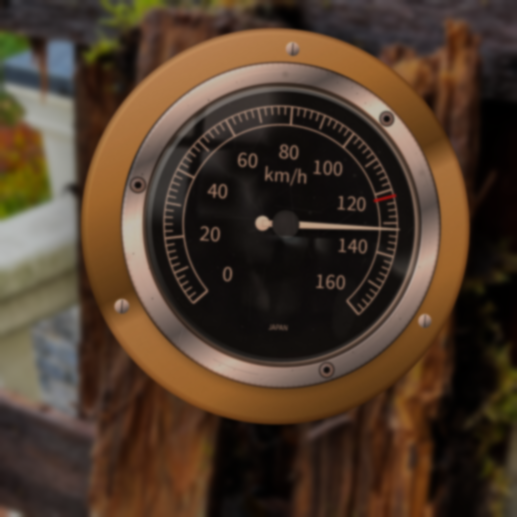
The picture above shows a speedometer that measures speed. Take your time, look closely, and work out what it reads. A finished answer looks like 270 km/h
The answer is 132 km/h
